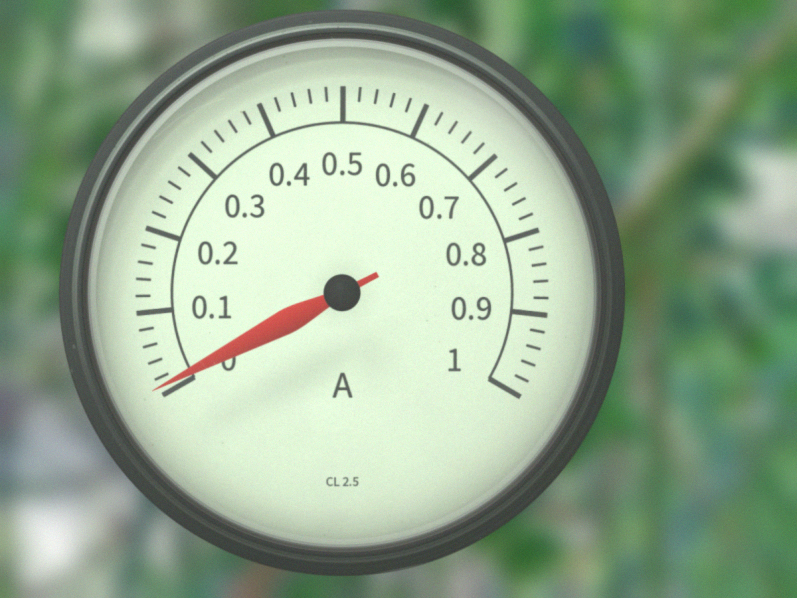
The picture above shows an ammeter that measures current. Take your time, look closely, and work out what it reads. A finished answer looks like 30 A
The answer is 0.01 A
